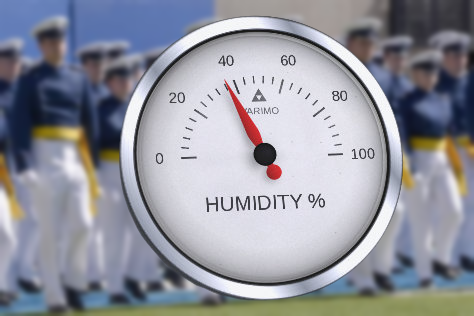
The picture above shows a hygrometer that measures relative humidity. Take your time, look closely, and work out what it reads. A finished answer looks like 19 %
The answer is 36 %
